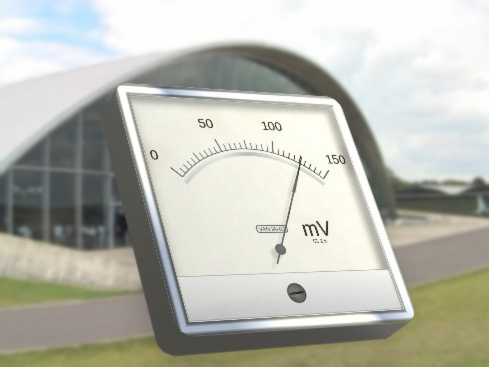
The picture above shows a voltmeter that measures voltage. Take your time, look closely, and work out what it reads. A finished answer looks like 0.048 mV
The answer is 125 mV
